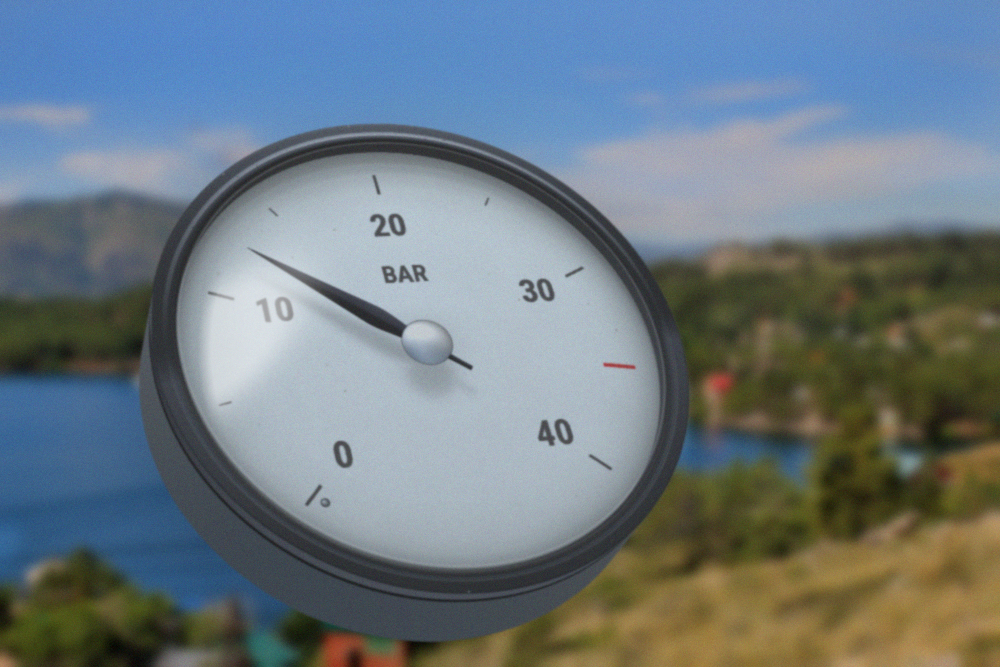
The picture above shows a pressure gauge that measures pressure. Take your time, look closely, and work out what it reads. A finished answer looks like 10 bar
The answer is 12.5 bar
